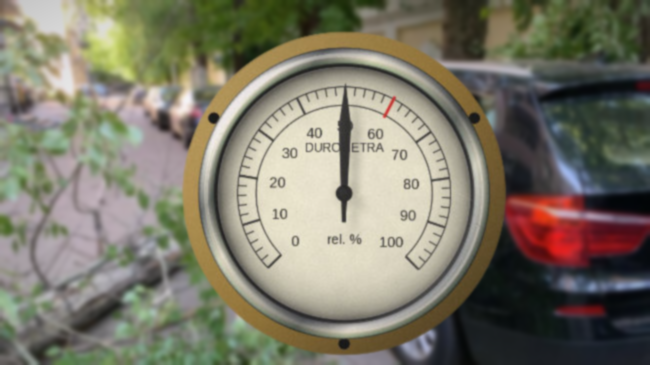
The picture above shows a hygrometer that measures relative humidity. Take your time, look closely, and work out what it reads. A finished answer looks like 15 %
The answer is 50 %
